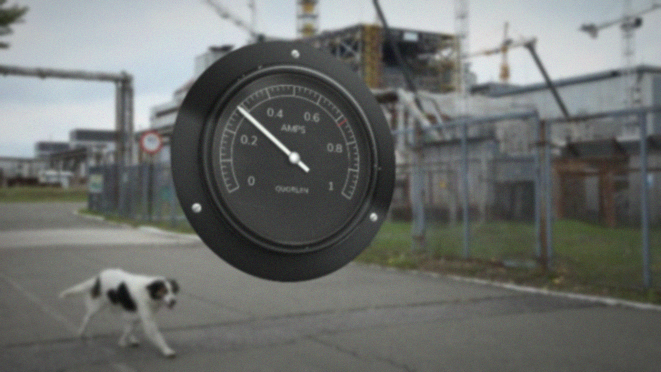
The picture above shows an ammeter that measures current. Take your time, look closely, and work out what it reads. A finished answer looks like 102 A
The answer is 0.28 A
